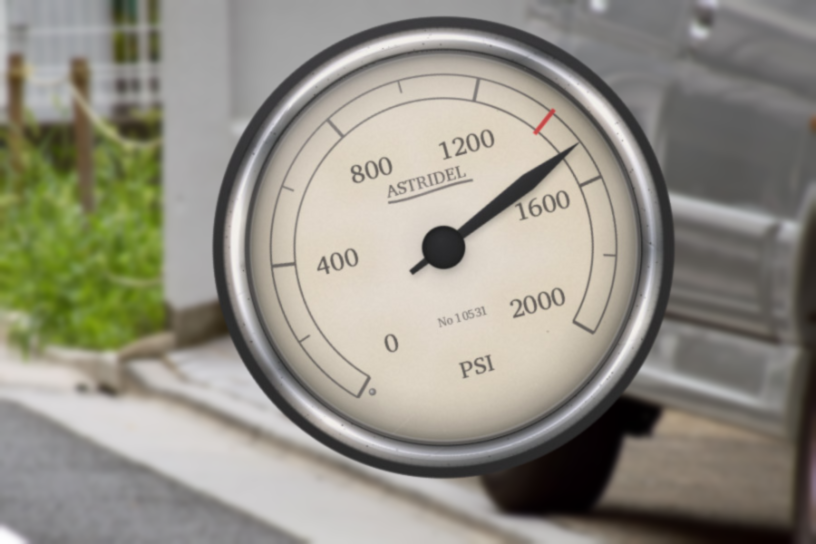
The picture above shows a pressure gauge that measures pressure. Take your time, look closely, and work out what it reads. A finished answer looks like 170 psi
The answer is 1500 psi
